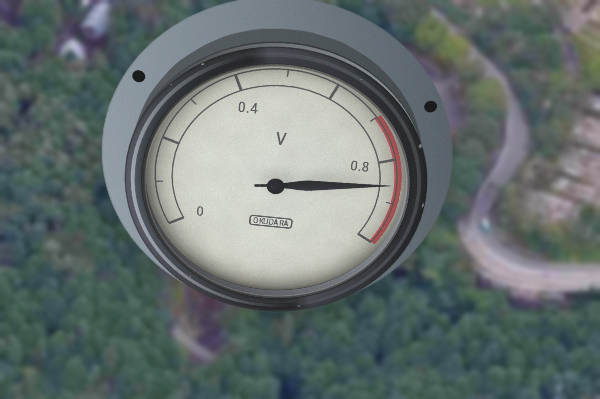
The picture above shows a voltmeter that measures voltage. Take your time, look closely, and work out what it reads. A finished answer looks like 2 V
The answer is 0.85 V
